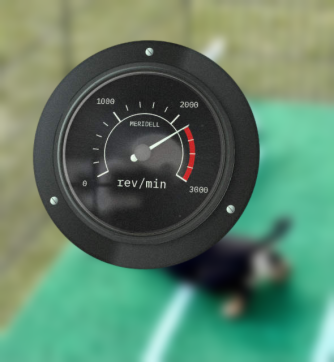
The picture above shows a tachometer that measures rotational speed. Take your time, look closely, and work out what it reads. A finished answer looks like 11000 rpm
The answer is 2200 rpm
